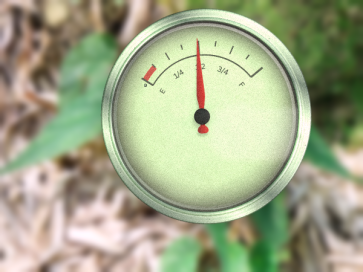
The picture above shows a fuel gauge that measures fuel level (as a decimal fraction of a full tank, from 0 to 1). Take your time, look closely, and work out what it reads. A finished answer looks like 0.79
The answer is 0.5
